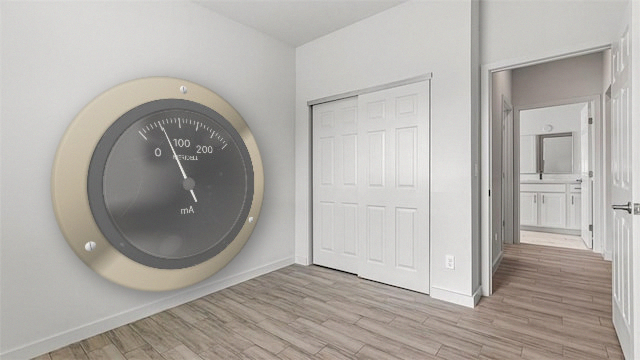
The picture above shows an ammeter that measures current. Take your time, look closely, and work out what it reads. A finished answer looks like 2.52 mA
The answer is 50 mA
